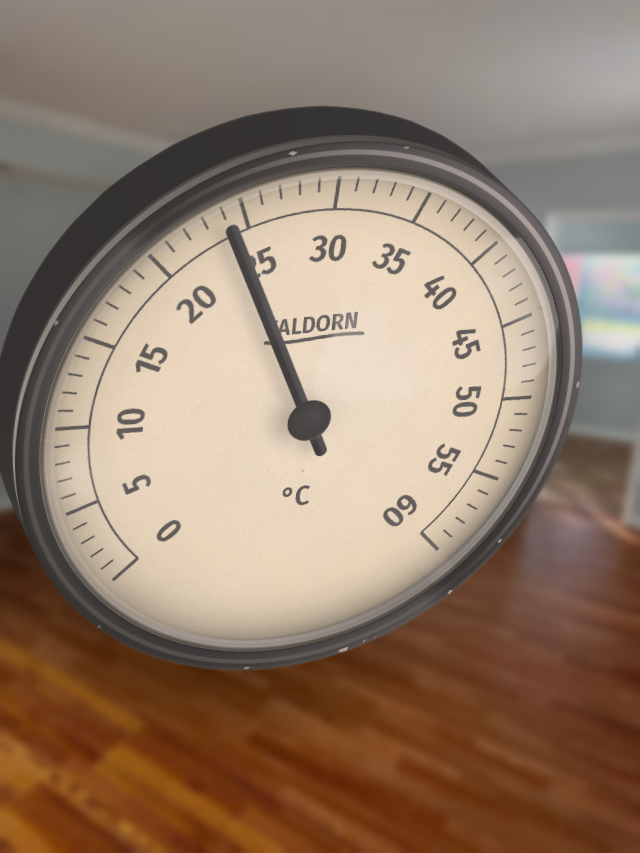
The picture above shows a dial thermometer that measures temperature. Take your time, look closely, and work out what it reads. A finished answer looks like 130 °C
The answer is 24 °C
